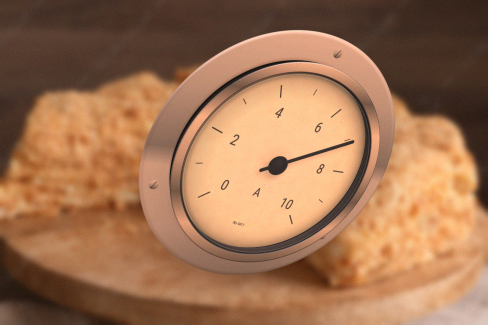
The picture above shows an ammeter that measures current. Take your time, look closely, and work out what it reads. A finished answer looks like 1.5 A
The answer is 7 A
